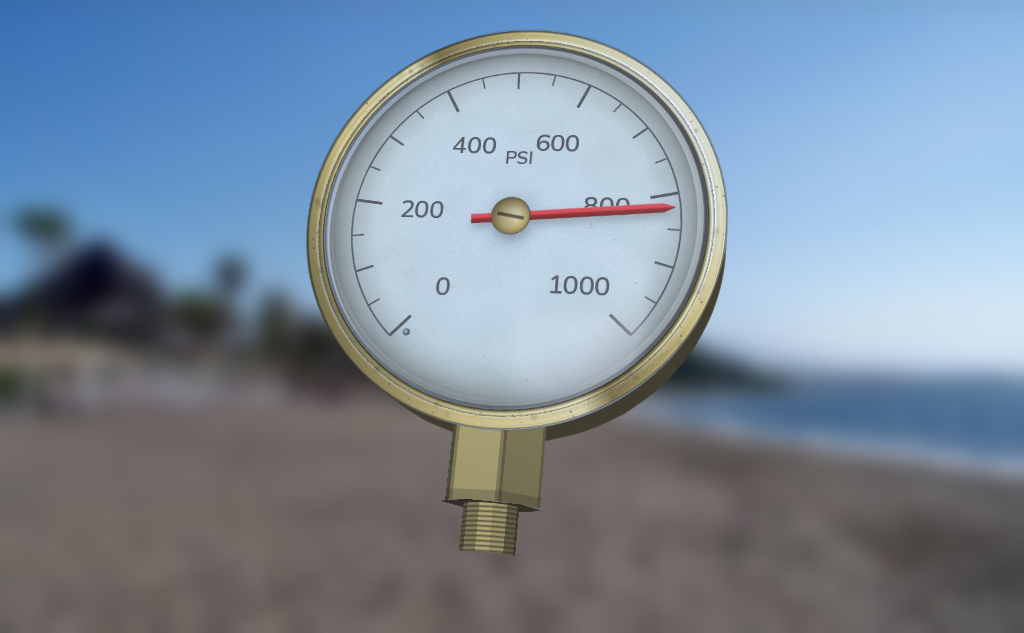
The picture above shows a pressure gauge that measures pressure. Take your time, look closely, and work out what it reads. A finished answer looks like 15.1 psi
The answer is 825 psi
